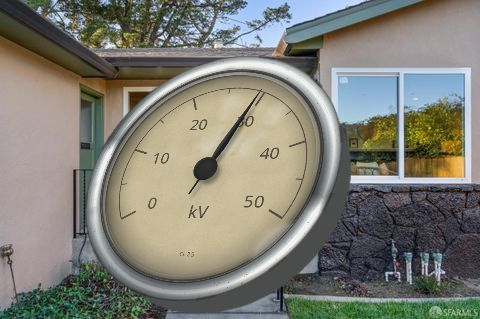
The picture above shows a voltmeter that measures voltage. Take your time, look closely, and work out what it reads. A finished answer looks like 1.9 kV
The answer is 30 kV
